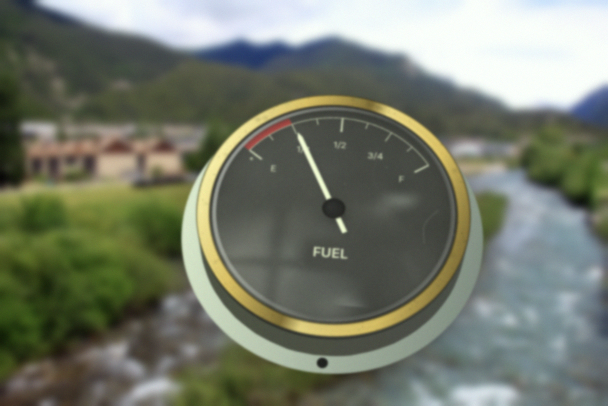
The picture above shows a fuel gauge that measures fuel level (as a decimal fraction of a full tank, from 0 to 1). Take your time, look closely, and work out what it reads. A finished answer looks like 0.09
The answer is 0.25
